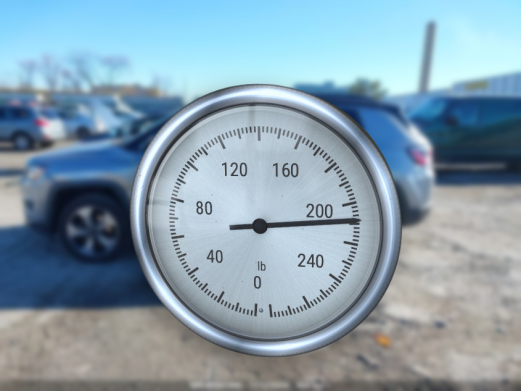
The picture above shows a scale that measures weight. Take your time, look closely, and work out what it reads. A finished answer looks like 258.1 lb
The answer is 208 lb
